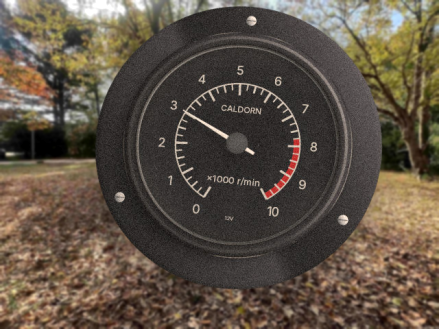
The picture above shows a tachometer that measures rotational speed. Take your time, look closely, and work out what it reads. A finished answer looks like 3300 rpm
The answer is 3000 rpm
